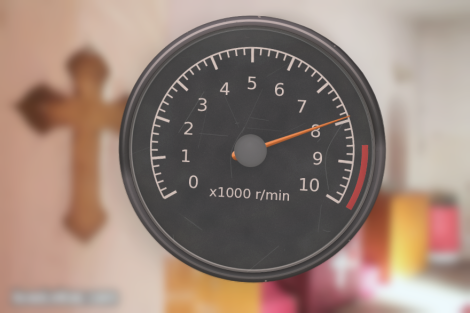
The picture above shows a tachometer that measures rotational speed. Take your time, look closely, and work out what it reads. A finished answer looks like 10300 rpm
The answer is 7900 rpm
